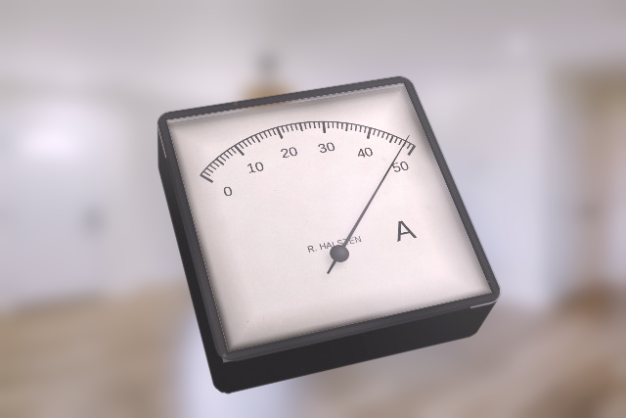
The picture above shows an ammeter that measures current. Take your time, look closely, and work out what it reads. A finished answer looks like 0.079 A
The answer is 48 A
